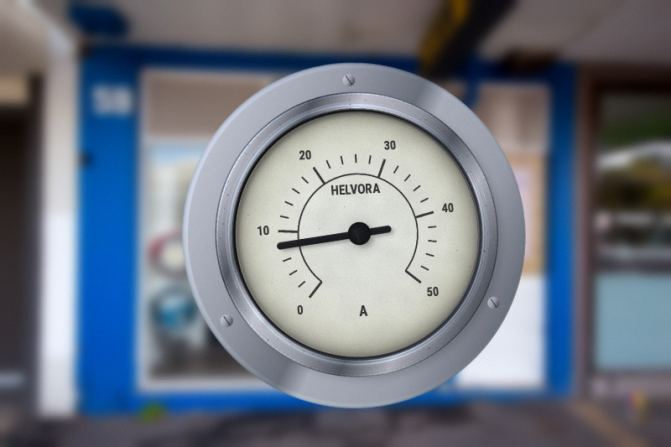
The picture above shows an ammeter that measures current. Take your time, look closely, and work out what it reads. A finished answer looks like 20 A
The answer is 8 A
